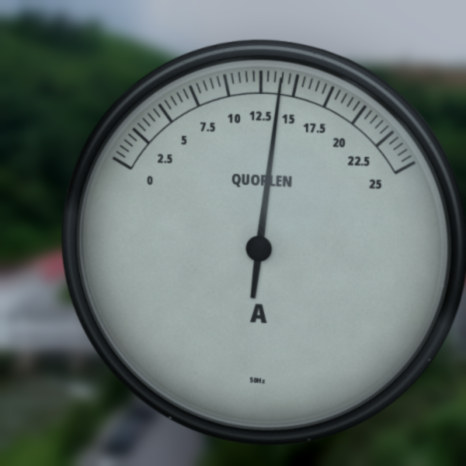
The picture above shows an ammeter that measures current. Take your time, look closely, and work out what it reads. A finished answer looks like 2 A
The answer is 14 A
